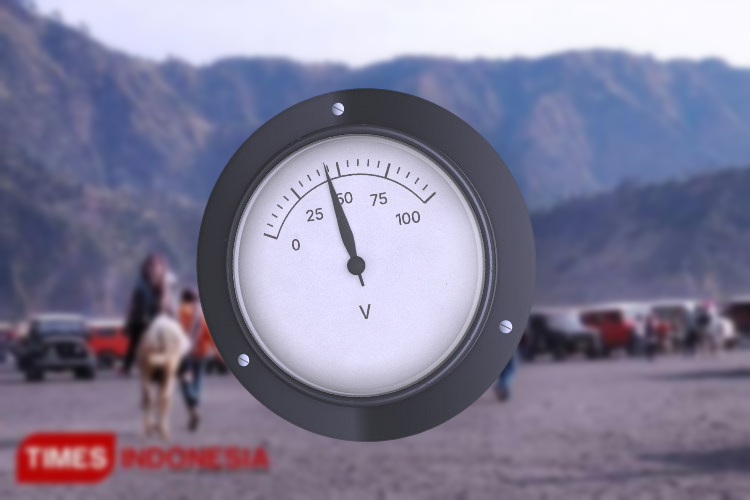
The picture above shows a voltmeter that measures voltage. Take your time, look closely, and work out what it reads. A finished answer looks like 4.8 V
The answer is 45 V
